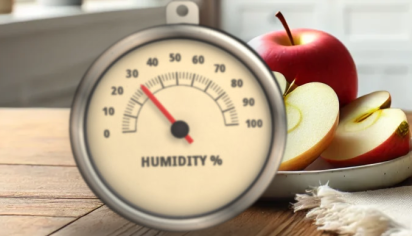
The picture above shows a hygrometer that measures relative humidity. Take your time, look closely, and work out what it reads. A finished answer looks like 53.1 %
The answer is 30 %
